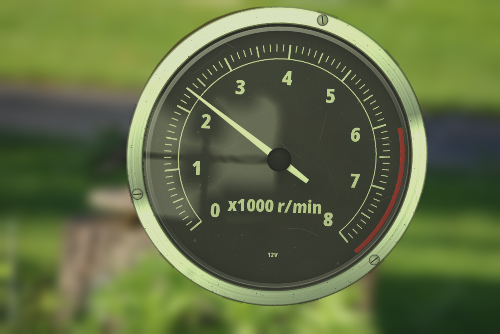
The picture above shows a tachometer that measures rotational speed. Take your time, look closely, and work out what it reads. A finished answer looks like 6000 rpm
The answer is 2300 rpm
